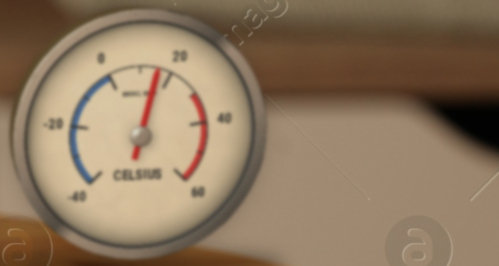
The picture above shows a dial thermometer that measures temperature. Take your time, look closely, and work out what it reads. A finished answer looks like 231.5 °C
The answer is 15 °C
